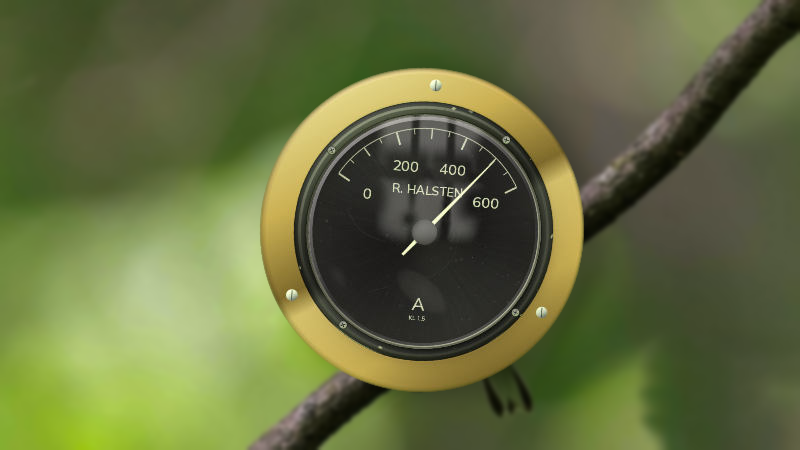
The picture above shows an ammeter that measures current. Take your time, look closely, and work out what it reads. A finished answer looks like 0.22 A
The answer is 500 A
